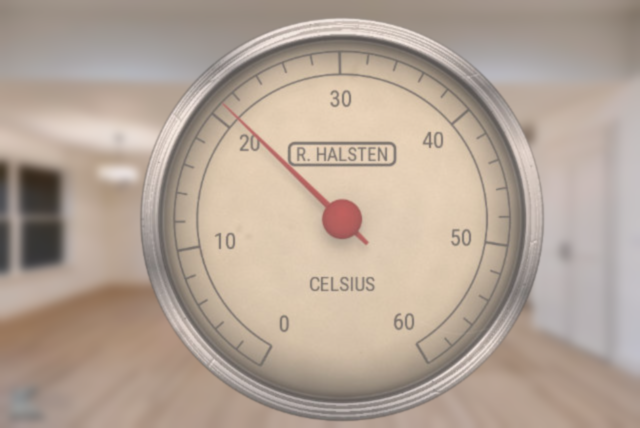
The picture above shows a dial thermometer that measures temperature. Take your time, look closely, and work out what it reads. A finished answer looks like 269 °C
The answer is 21 °C
